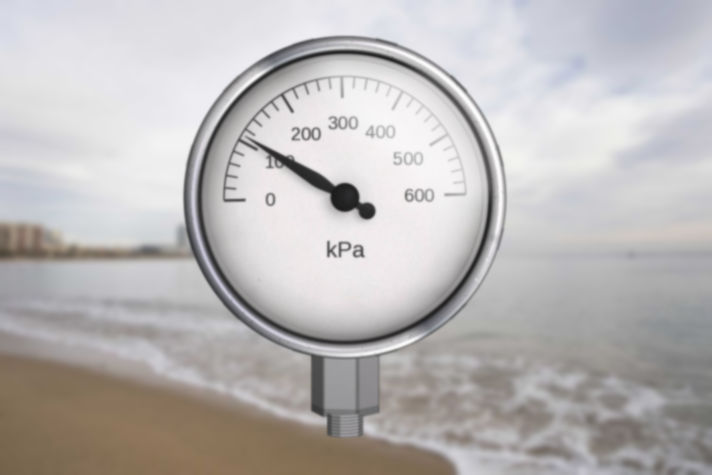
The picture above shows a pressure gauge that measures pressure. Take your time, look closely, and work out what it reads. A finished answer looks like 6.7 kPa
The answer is 110 kPa
